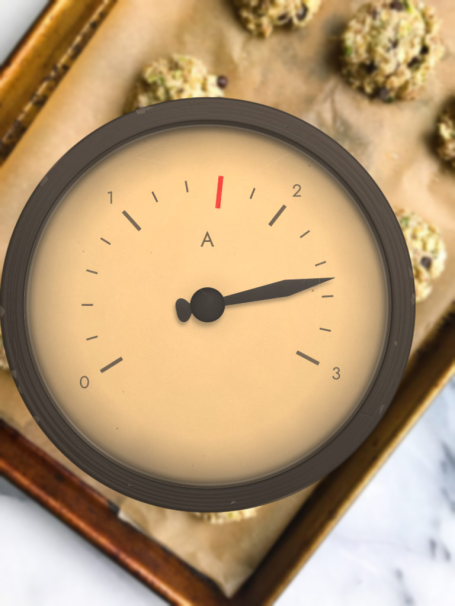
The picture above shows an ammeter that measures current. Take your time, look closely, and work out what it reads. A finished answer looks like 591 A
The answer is 2.5 A
